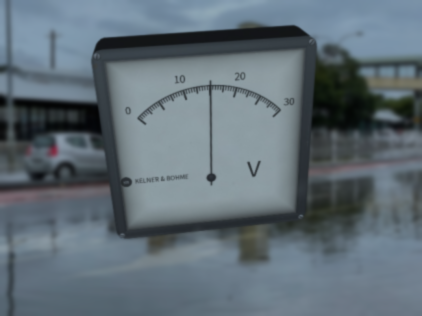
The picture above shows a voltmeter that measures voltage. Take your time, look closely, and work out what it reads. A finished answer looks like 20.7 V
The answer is 15 V
